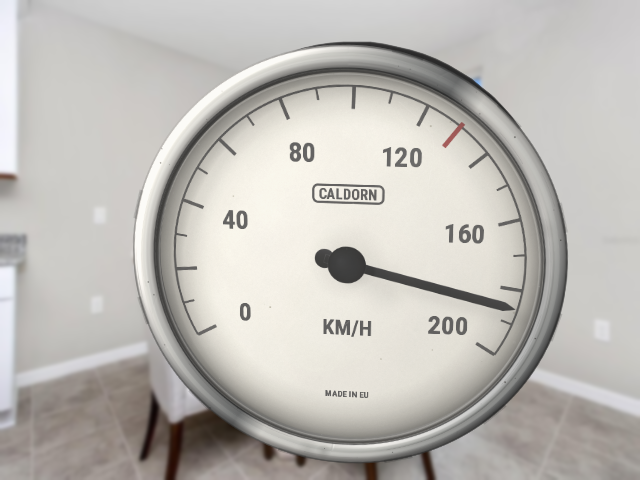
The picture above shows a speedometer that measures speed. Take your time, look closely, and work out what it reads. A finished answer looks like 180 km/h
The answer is 185 km/h
